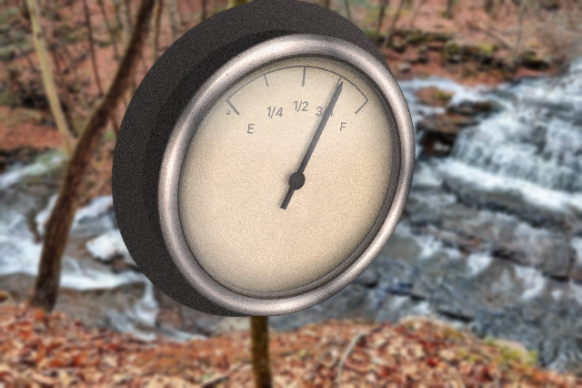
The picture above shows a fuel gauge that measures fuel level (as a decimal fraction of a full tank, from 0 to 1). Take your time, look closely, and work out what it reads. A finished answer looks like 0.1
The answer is 0.75
